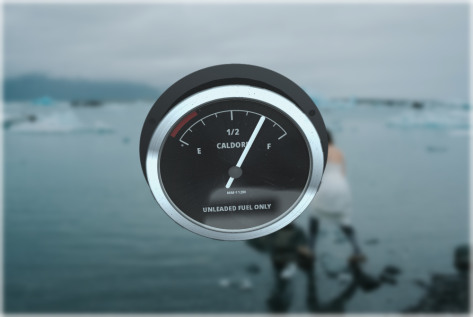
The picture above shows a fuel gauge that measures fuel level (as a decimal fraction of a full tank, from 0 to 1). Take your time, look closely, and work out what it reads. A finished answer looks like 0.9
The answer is 0.75
